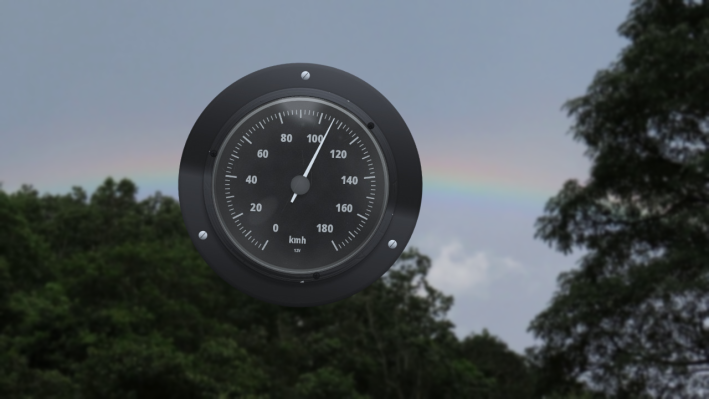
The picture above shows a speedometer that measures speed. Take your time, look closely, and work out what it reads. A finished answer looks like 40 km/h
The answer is 106 km/h
